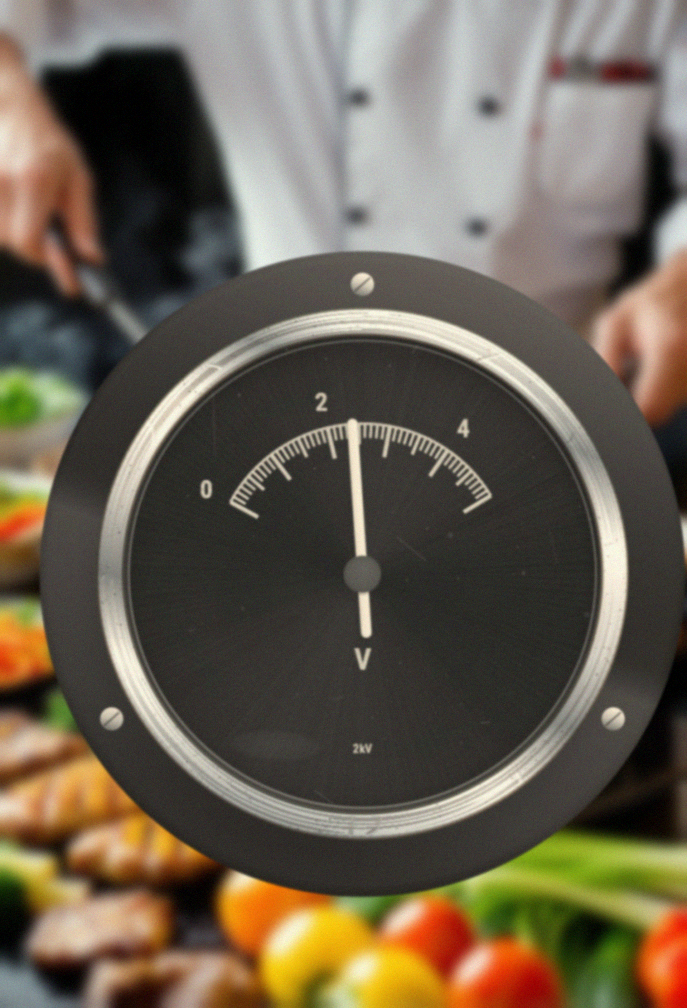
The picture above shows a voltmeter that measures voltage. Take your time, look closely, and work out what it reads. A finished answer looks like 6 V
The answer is 2.4 V
